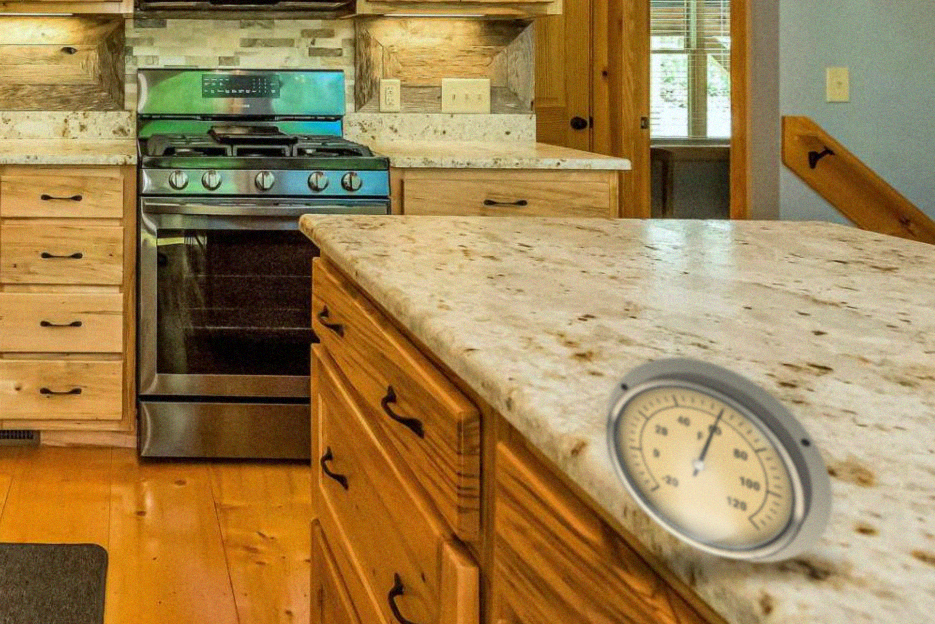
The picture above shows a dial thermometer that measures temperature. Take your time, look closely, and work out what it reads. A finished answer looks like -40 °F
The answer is 60 °F
